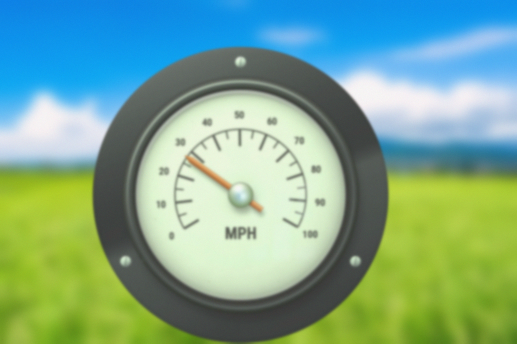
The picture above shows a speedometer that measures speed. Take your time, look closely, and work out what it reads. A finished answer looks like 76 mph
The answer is 27.5 mph
